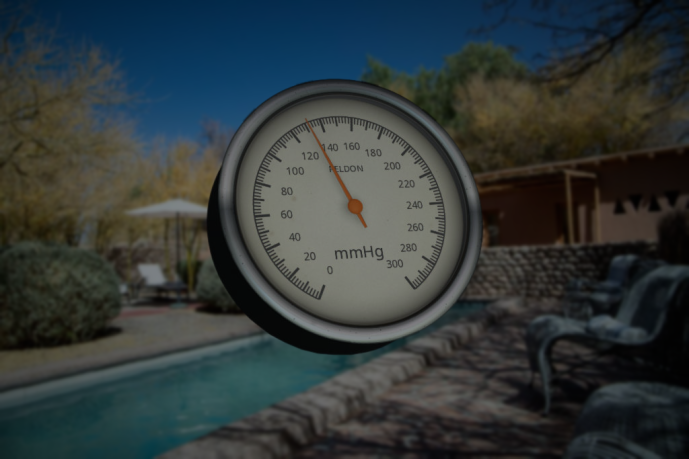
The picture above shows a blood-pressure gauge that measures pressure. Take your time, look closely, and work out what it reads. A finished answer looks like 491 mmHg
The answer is 130 mmHg
